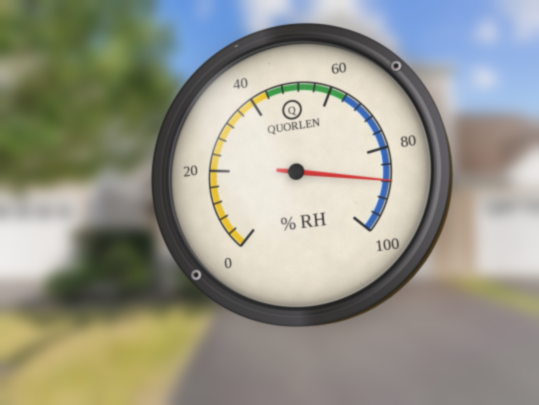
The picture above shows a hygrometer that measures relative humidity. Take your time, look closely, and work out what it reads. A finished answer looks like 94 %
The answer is 88 %
